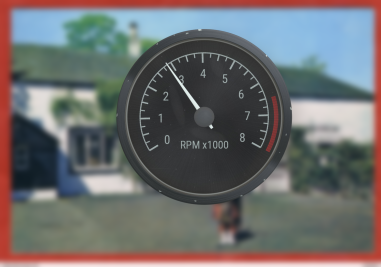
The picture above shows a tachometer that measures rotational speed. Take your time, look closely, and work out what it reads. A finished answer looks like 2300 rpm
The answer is 2875 rpm
